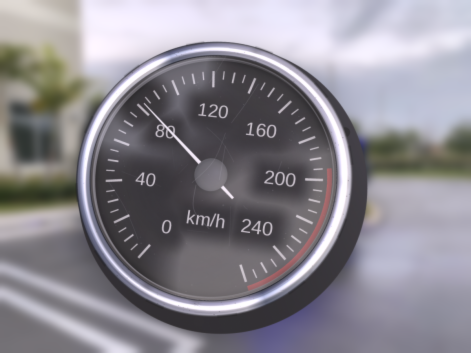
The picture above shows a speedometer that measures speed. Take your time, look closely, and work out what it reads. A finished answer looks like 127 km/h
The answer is 82.5 km/h
